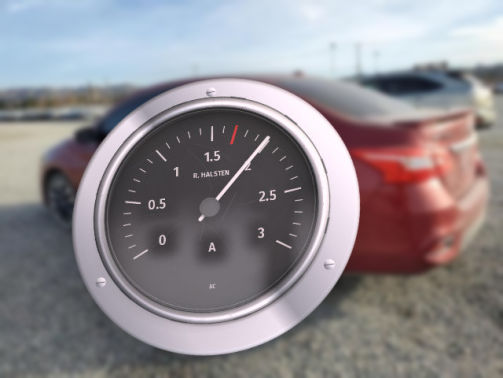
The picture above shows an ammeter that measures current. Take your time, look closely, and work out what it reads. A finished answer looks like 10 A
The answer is 2 A
